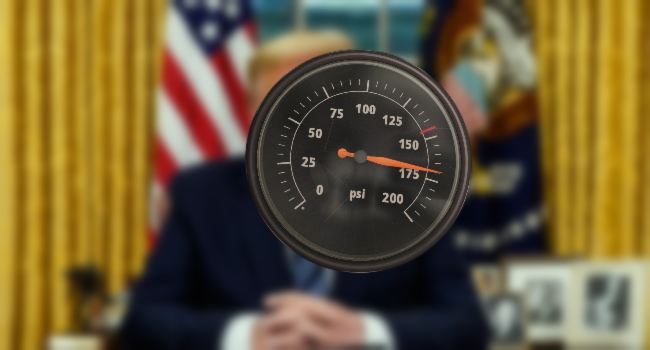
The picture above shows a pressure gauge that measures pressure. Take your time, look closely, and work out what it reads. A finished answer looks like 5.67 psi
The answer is 170 psi
